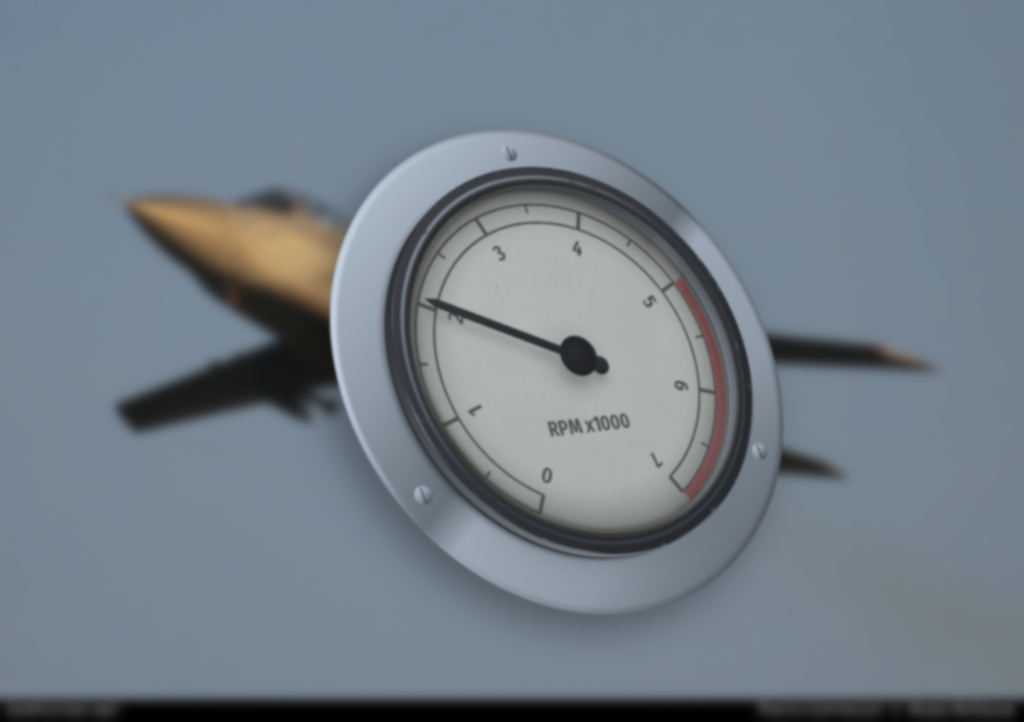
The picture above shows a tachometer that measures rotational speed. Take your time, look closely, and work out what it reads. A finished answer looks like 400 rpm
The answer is 2000 rpm
